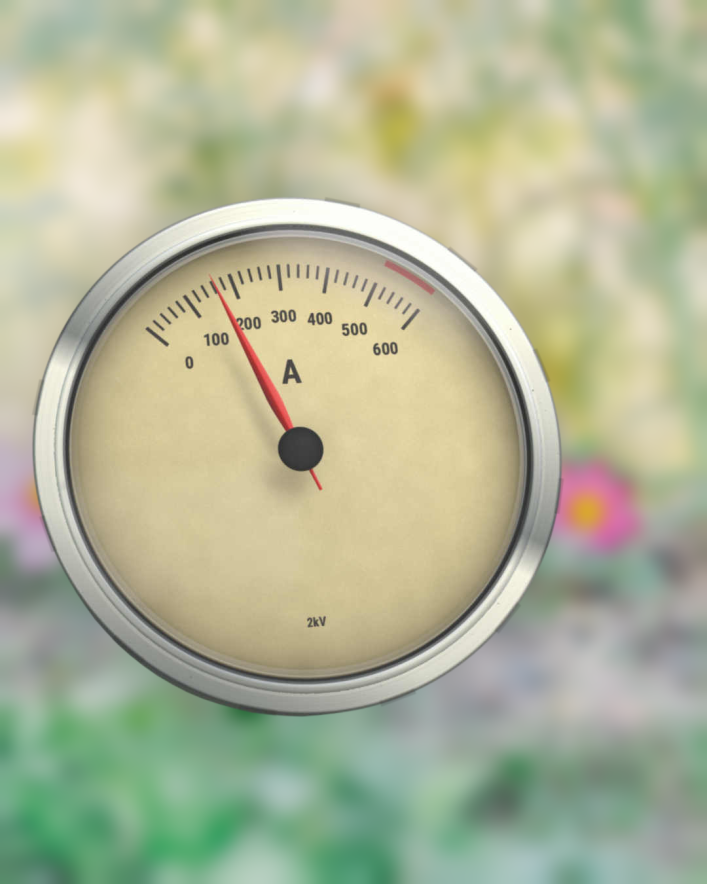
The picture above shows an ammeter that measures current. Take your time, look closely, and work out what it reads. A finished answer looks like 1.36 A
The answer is 160 A
